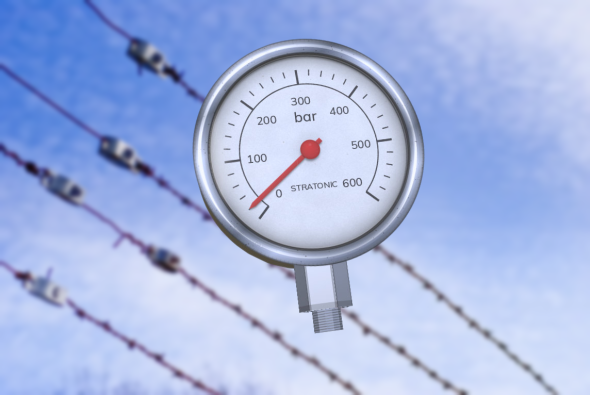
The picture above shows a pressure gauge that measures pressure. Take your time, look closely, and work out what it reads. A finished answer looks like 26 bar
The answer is 20 bar
